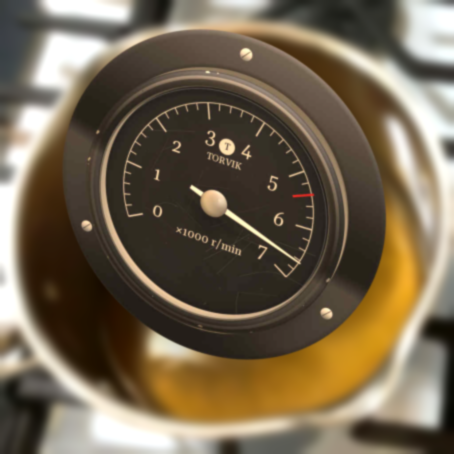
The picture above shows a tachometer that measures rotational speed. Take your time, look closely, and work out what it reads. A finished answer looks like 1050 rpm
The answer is 6600 rpm
